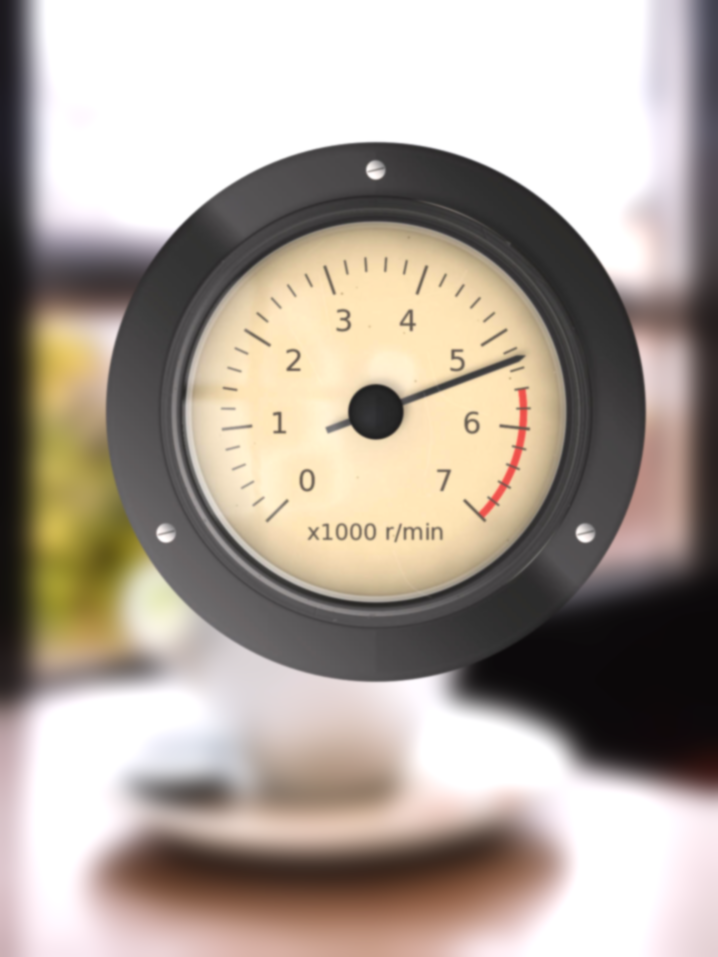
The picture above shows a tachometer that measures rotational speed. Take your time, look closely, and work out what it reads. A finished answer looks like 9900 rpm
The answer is 5300 rpm
